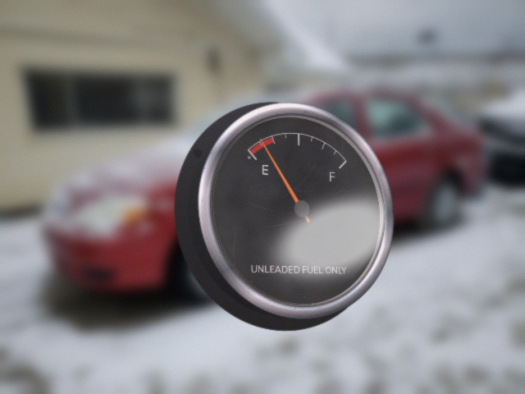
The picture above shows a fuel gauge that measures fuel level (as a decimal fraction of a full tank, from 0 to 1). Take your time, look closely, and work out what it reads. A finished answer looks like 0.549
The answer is 0.125
